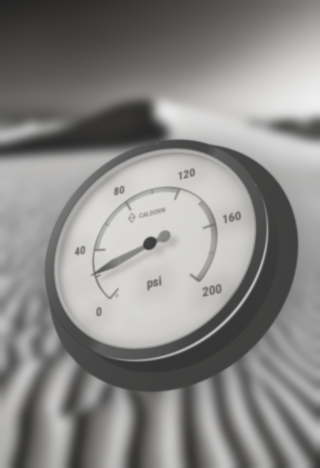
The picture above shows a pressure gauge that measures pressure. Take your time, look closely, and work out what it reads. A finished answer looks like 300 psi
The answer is 20 psi
